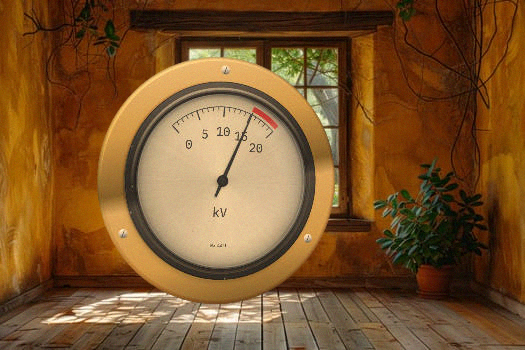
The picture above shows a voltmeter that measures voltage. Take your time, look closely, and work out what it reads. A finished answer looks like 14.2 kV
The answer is 15 kV
